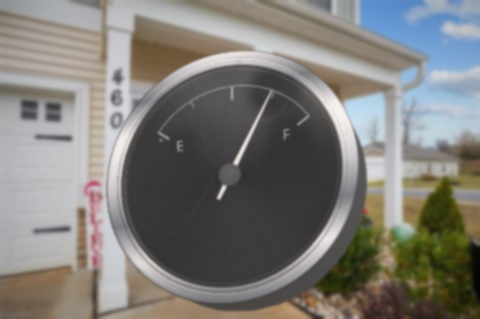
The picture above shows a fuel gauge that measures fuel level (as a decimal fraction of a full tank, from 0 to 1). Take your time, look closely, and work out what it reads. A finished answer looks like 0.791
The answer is 0.75
